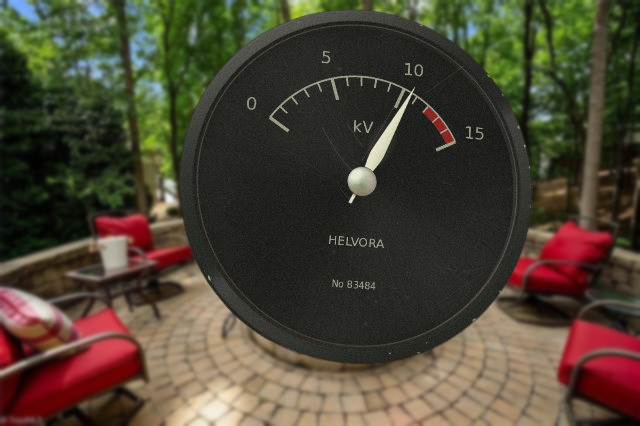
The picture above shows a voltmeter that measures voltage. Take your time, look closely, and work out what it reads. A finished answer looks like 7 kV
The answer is 10.5 kV
